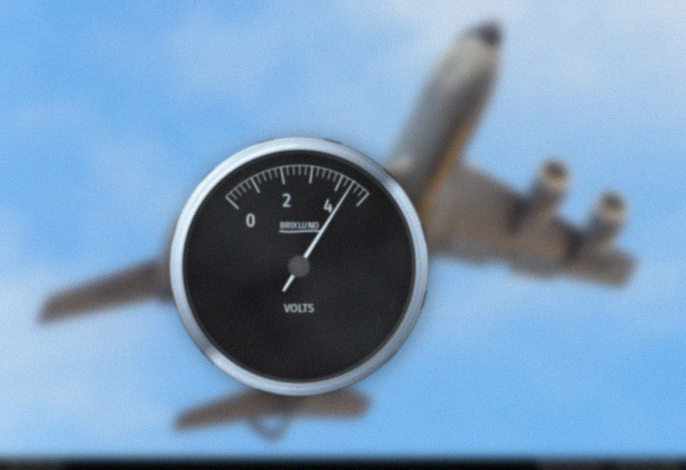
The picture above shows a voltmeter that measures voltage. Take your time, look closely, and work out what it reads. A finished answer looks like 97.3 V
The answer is 4.4 V
